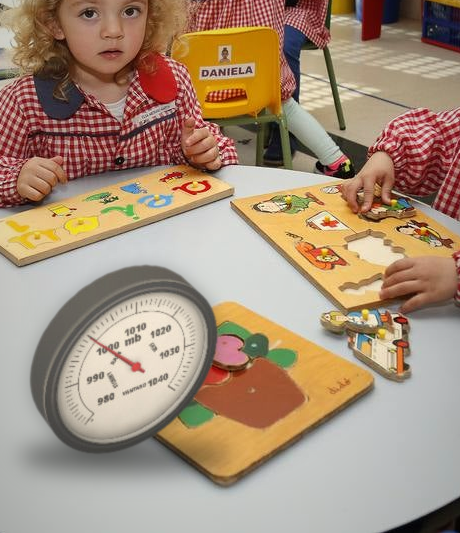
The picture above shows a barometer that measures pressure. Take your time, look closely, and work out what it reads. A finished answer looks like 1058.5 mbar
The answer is 1000 mbar
